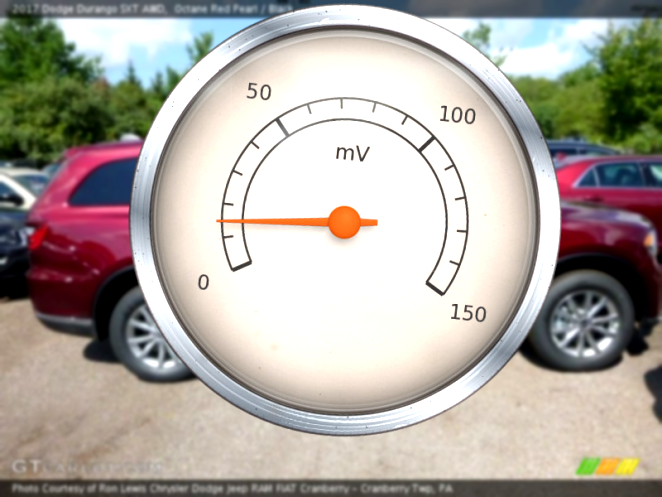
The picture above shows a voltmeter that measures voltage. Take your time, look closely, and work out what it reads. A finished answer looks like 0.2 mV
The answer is 15 mV
